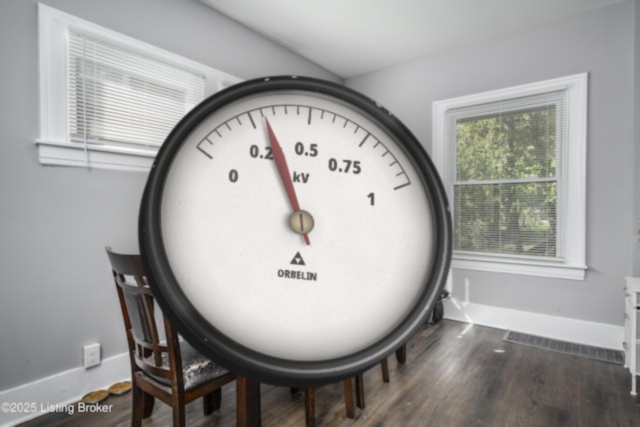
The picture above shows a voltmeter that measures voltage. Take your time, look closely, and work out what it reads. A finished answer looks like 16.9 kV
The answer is 0.3 kV
